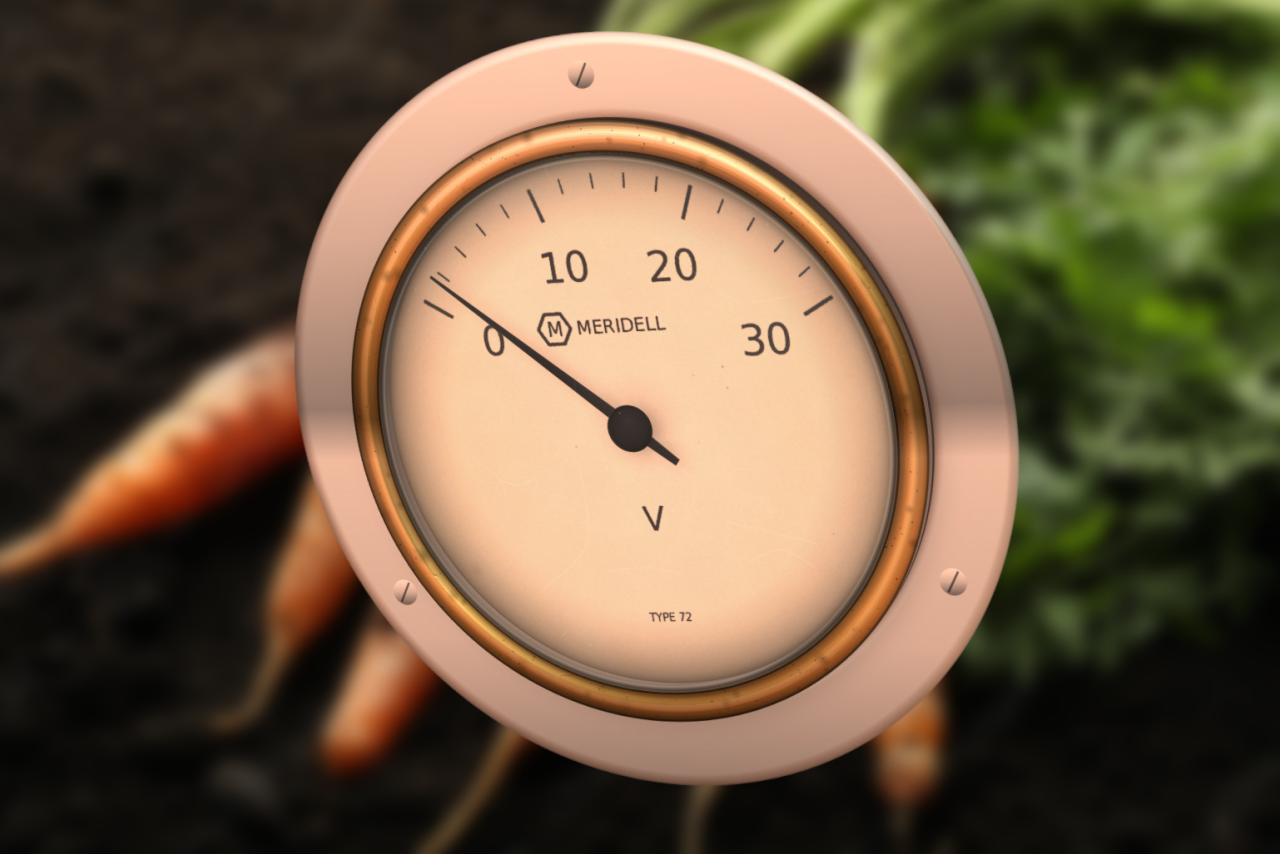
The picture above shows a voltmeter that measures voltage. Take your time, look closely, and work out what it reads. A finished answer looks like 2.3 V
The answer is 2 V
